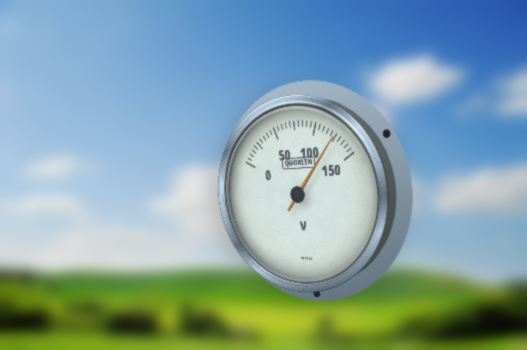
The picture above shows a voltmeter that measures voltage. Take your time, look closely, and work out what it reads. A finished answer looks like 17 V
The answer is 125 V
